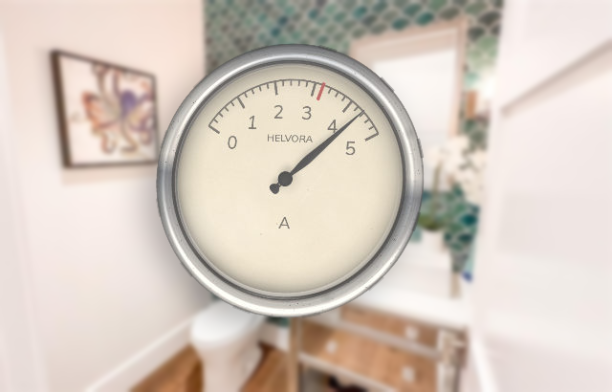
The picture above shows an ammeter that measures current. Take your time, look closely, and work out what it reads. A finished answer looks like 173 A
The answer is 4.4 A
